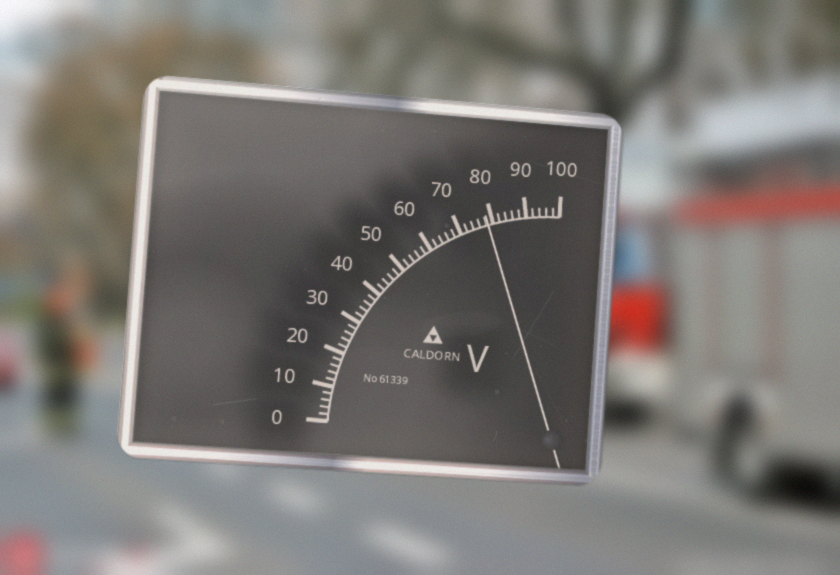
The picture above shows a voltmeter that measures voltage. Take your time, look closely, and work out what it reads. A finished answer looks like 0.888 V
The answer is 78 V
